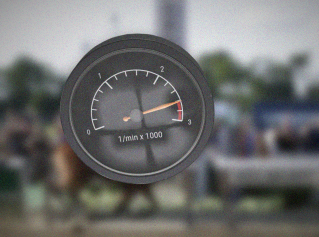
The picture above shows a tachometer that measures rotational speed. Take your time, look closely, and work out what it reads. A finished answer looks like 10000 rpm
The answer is 2600 rpm
